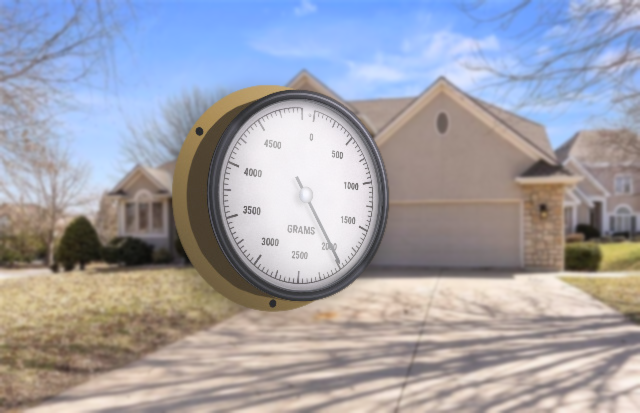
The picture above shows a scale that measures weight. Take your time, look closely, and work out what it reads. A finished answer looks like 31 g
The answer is 2000 g
